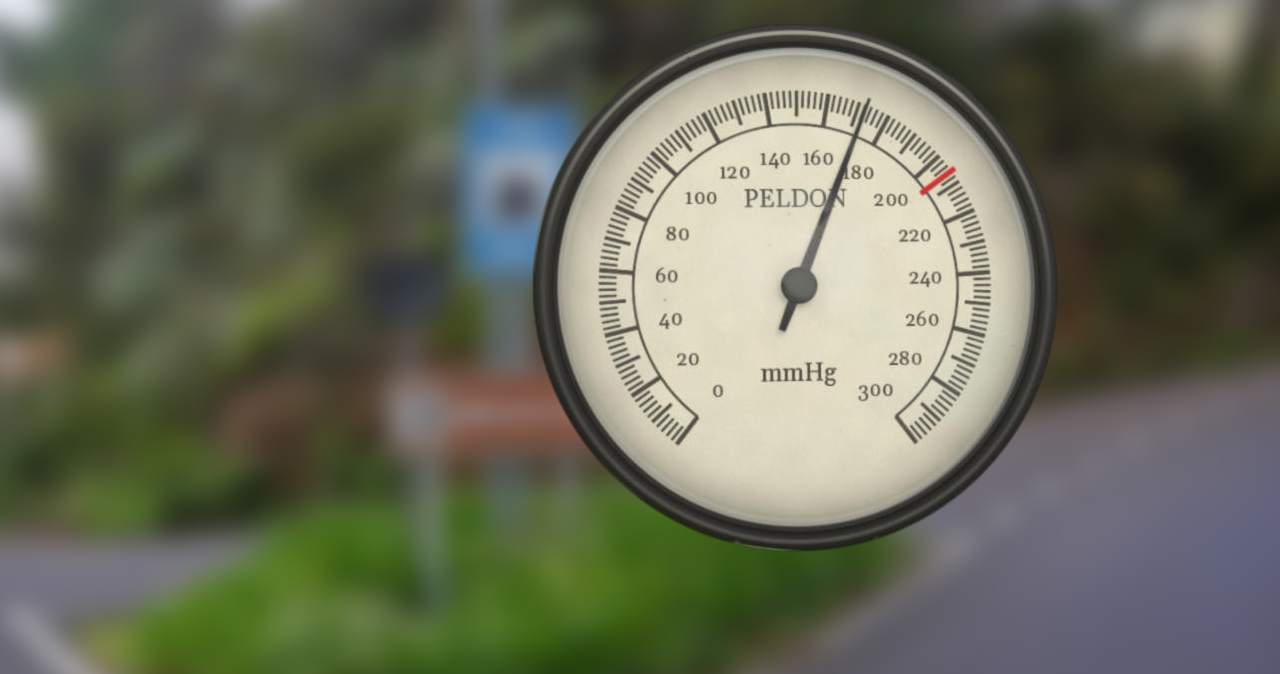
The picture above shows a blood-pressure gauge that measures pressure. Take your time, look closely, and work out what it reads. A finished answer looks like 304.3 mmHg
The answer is 172 mmHg
